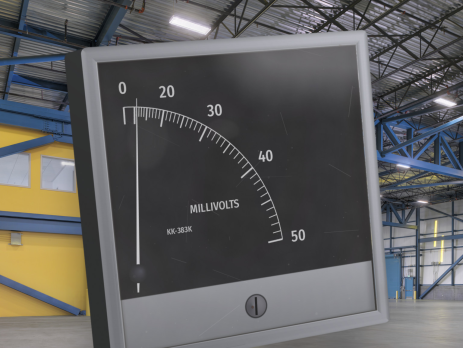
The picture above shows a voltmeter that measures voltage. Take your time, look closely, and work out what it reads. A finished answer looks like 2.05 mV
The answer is 10 mV
